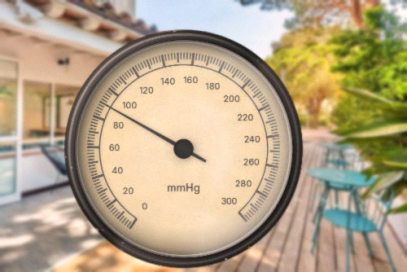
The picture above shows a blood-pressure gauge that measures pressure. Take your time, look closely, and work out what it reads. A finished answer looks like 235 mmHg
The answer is 90 mmHg
